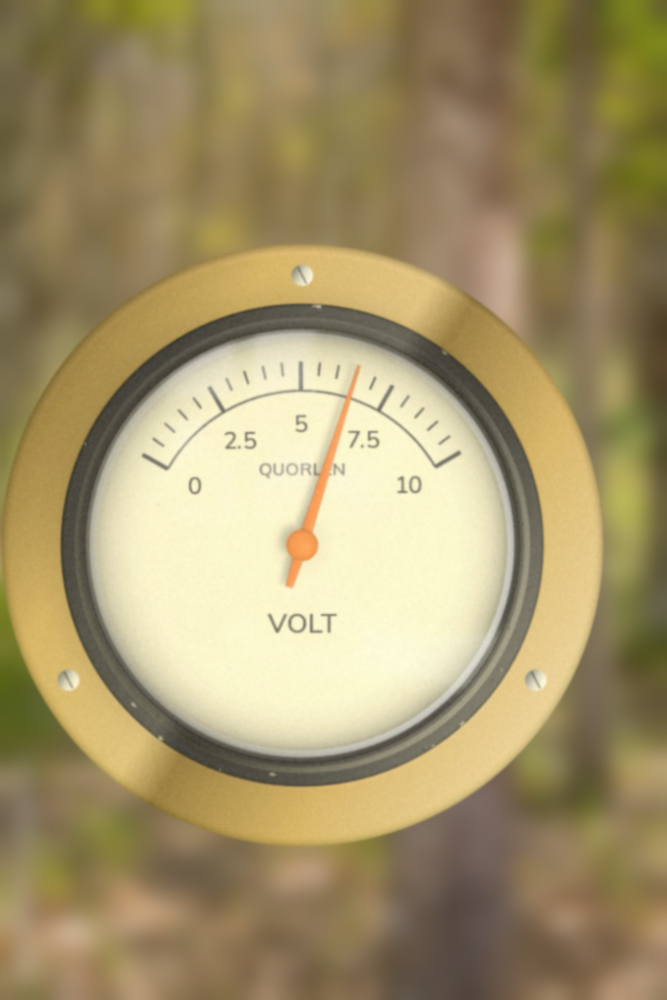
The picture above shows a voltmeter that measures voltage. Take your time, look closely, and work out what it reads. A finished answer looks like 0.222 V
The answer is 6.5 V
